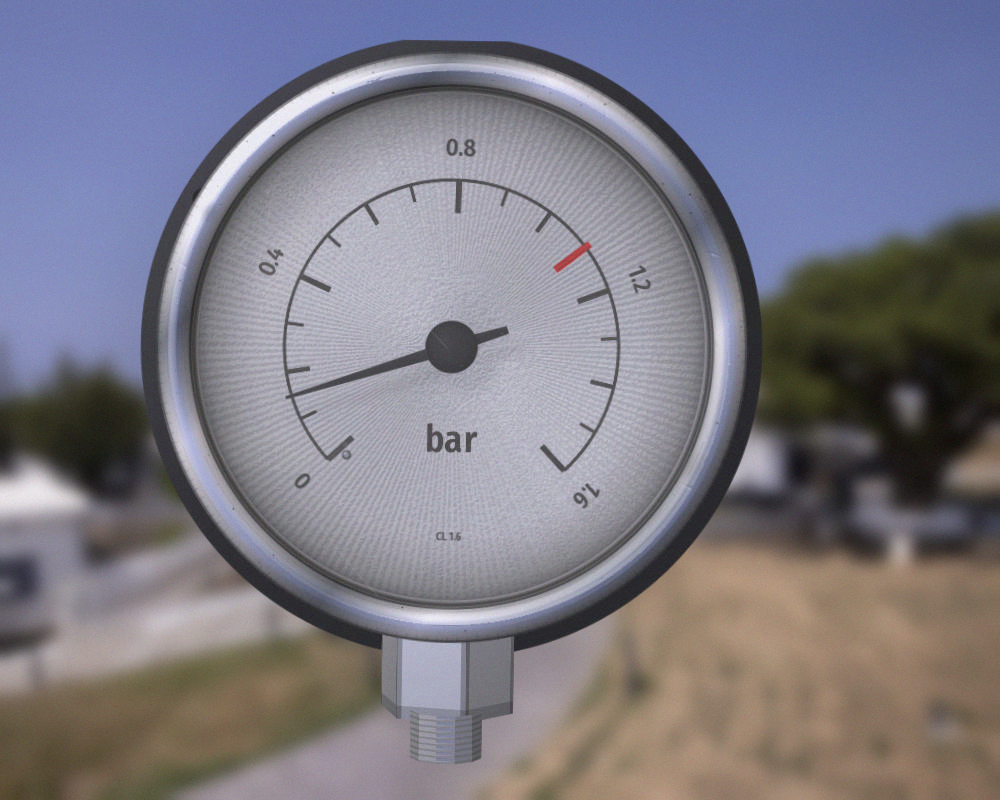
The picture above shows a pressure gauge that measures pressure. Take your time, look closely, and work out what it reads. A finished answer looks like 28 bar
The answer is 0.15 bar
